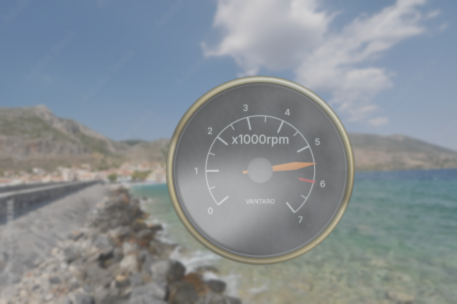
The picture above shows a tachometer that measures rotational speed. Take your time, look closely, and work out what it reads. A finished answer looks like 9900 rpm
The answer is 5500 rpm
